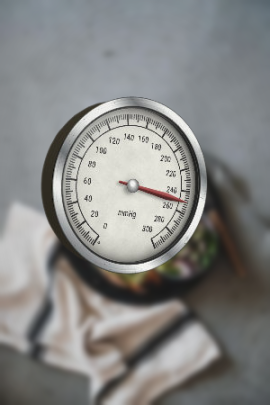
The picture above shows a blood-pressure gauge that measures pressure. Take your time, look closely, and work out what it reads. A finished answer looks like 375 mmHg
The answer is 250 mmHg
